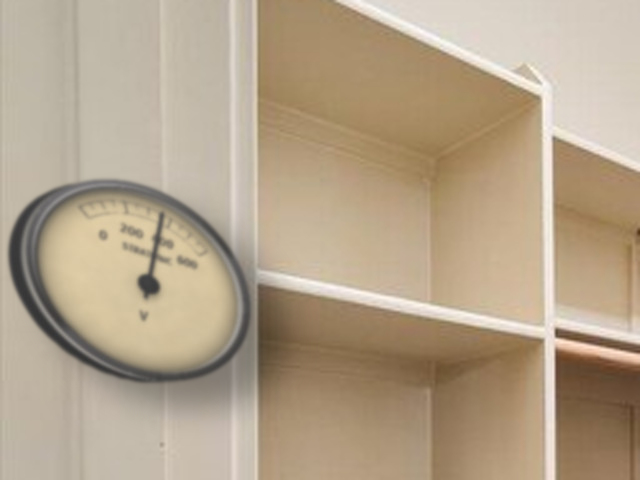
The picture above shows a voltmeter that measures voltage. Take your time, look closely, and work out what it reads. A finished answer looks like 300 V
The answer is 350 V
